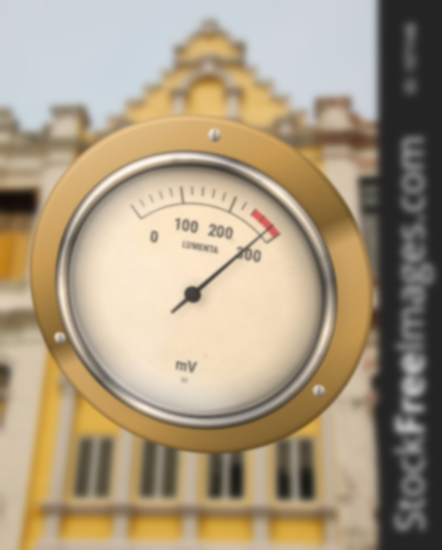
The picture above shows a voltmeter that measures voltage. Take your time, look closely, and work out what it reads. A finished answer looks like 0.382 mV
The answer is 280 mV
